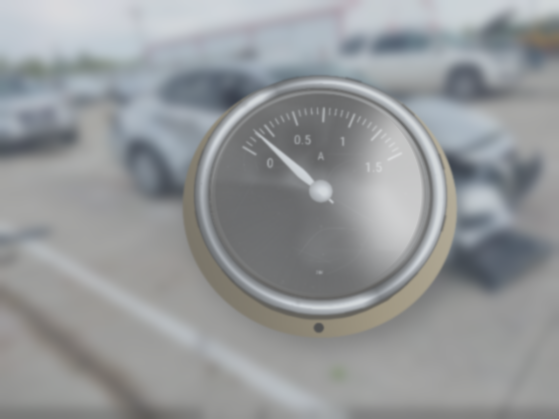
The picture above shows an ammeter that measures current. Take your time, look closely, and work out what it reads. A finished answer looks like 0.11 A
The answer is 0.15 A
